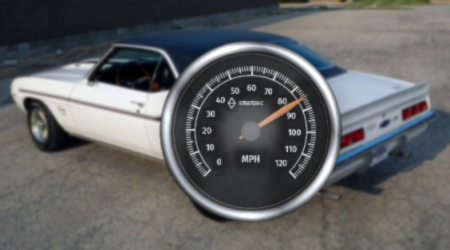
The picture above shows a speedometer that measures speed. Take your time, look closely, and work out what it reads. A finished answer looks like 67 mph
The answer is 85 mph
